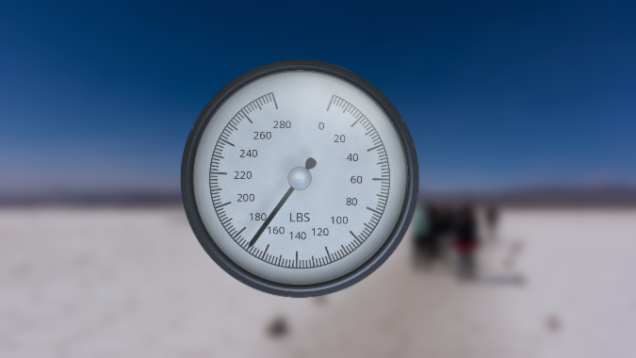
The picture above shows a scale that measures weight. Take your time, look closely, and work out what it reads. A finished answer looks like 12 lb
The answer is 170 lb
